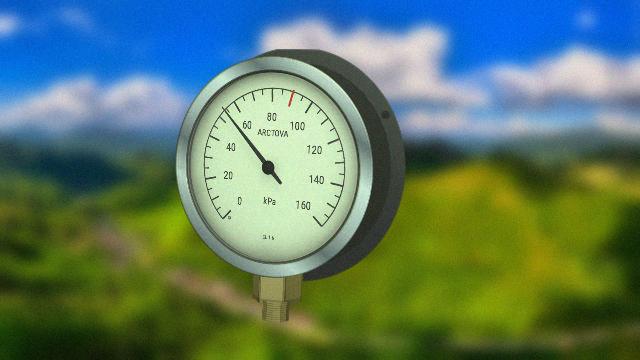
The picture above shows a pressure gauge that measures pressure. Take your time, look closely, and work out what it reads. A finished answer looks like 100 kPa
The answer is 55 kPa
